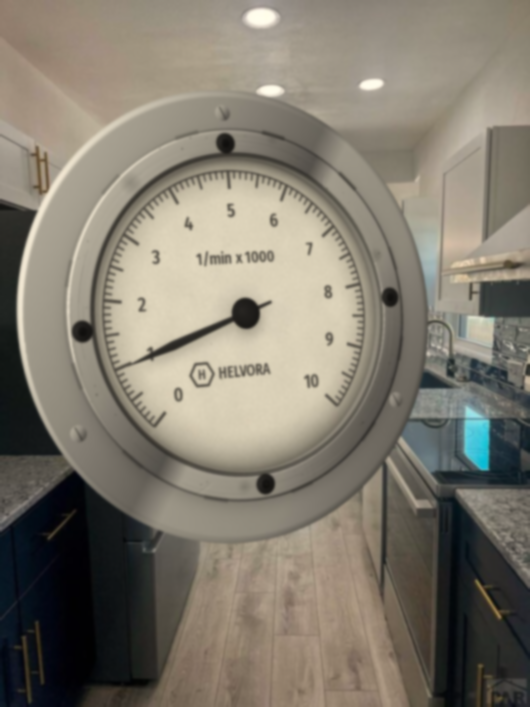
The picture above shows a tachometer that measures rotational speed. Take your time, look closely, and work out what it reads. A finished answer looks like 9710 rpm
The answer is 1000 rpm
